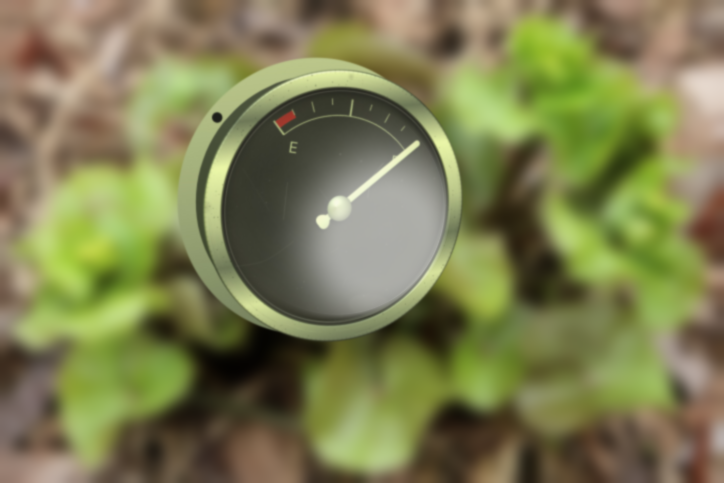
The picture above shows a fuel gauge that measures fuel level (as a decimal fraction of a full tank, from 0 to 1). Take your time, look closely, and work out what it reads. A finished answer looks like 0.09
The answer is 1
